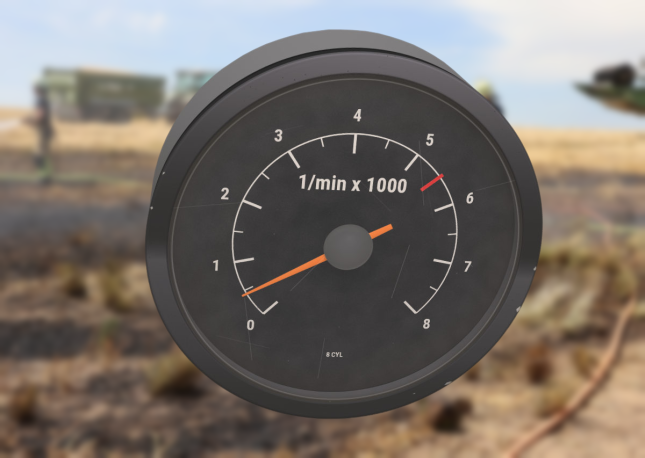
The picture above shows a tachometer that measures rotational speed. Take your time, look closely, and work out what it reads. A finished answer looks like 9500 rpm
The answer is 500 rpm
